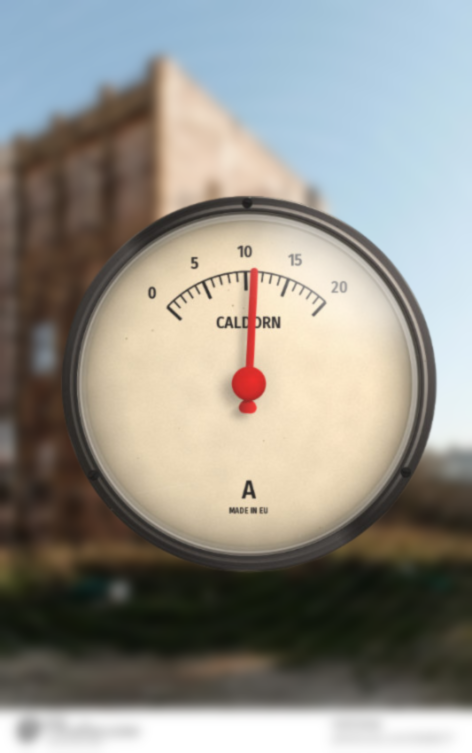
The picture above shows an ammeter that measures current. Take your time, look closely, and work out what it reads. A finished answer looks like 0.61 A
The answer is 11 A
